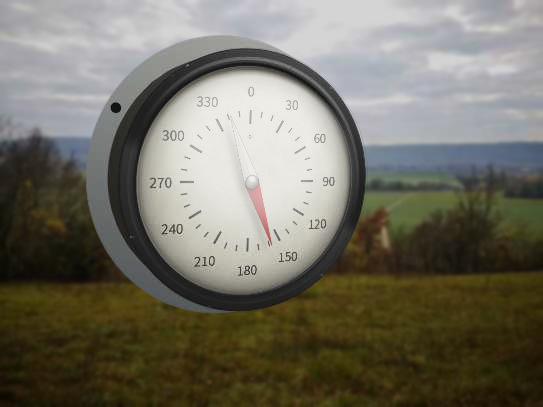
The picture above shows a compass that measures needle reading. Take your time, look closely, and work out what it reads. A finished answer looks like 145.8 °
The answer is 160 °
